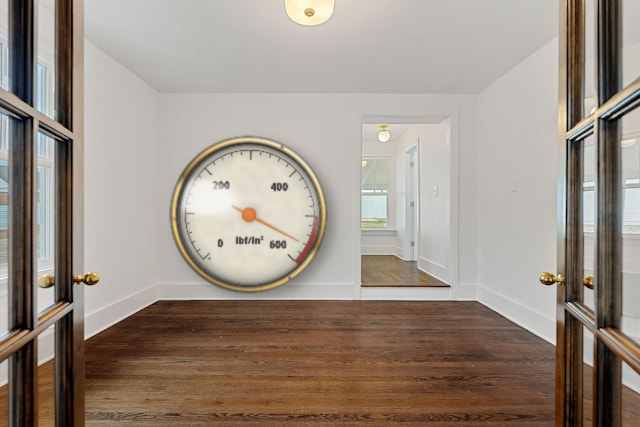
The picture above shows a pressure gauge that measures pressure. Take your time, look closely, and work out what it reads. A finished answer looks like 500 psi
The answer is 560 psi
